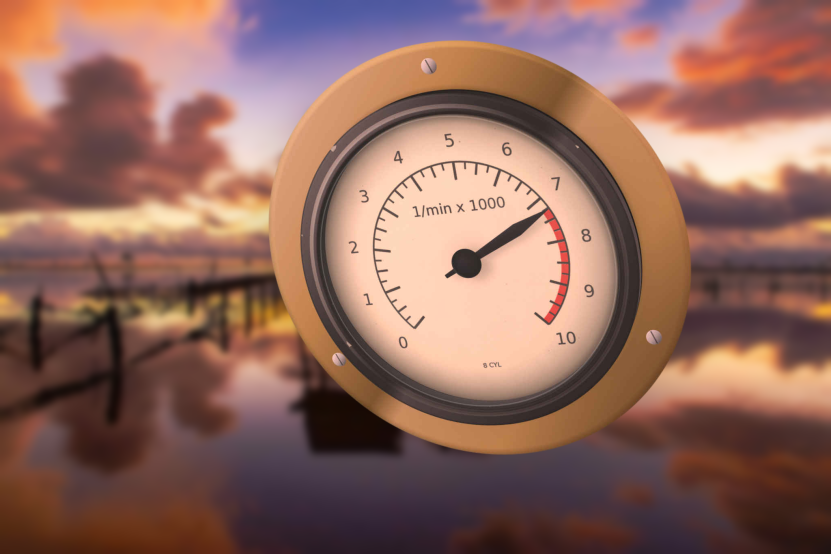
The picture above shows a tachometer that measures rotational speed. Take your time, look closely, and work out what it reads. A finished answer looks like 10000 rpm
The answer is 7250 rpm
